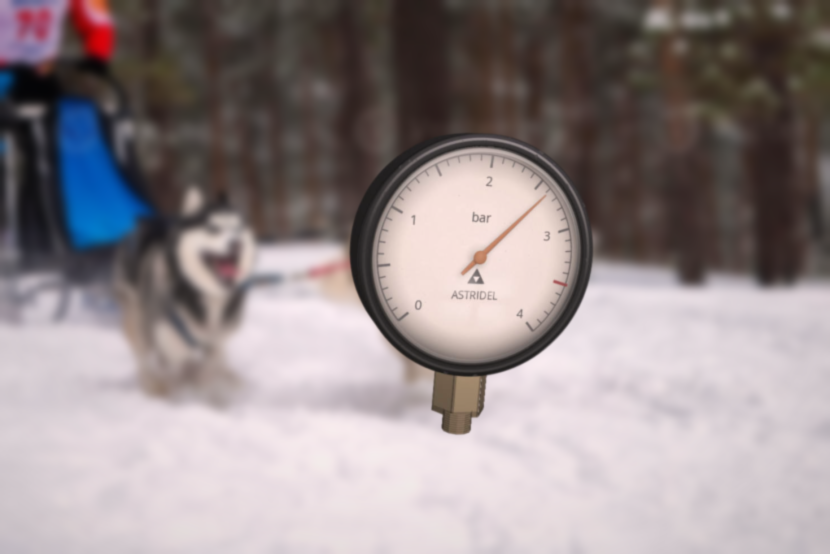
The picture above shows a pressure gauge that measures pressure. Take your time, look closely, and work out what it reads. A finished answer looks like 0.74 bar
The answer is 2.6 bar
